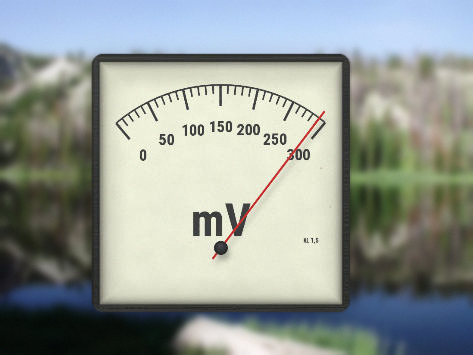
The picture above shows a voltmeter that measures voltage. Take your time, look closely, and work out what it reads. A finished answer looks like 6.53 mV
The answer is 290 mV
